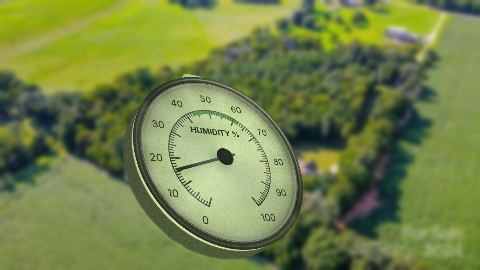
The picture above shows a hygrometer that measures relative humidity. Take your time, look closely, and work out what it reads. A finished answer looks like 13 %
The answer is 15 %
